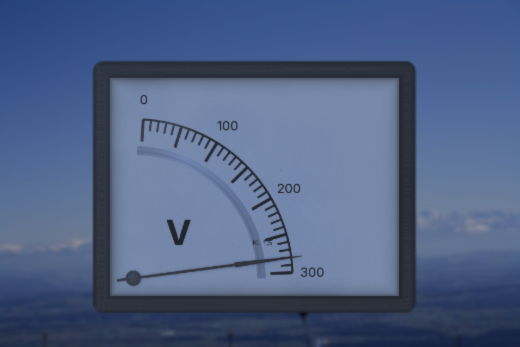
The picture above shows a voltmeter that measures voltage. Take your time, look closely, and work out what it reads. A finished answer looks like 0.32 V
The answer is 280 V
